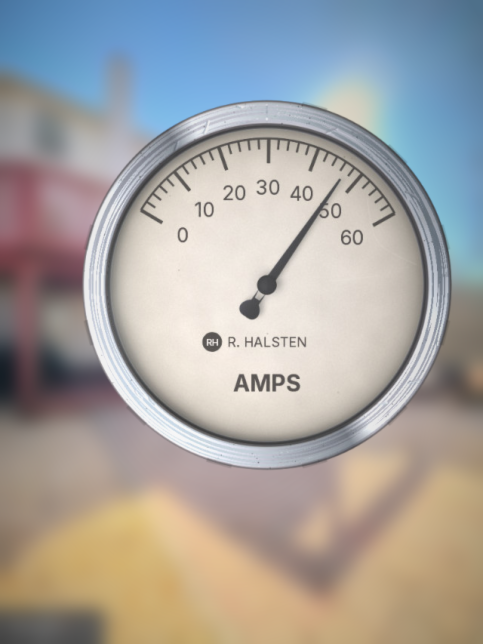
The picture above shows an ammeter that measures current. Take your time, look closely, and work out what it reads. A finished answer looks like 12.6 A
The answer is 47 A
